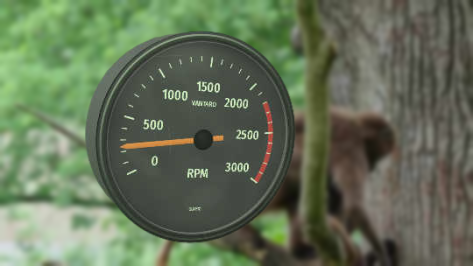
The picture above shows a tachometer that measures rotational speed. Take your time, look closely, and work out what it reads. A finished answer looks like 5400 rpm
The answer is 250 rpm
